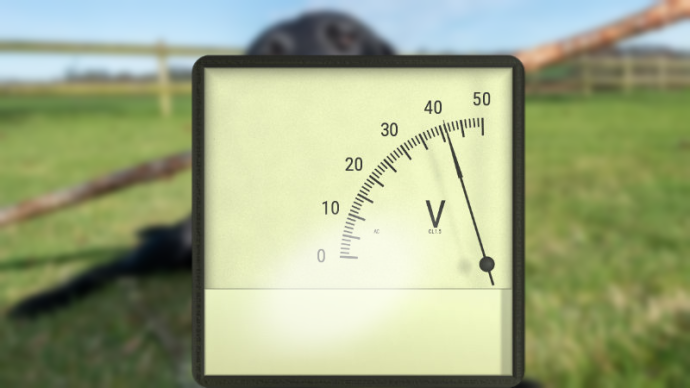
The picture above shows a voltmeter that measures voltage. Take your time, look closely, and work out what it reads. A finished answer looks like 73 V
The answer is 41 V
